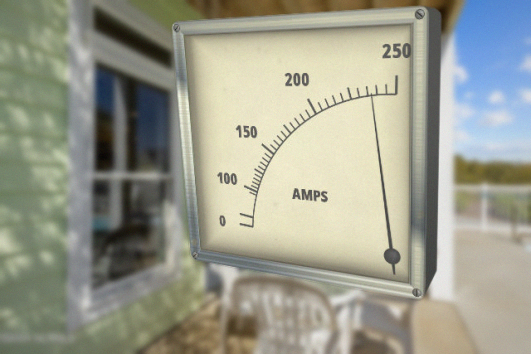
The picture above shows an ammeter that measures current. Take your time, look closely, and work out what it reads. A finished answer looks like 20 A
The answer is 237.5 A
